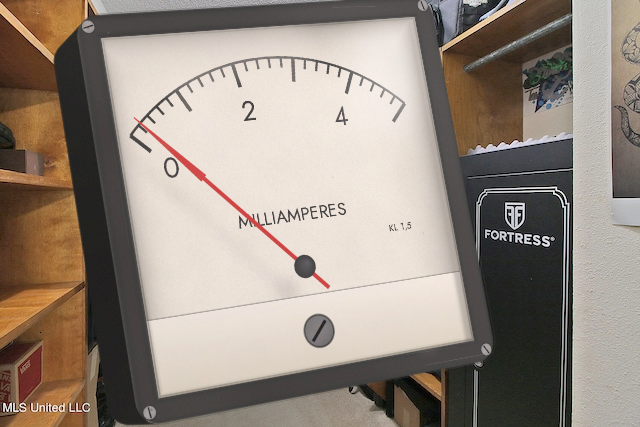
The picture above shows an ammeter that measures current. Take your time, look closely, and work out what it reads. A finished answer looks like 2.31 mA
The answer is 0.2 mA
